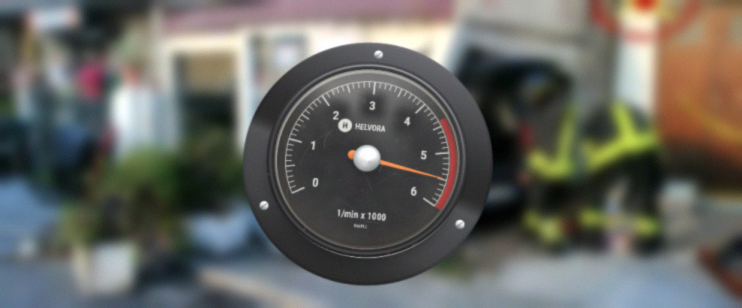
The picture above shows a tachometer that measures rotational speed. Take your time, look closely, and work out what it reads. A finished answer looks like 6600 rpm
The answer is 5500 rpm
